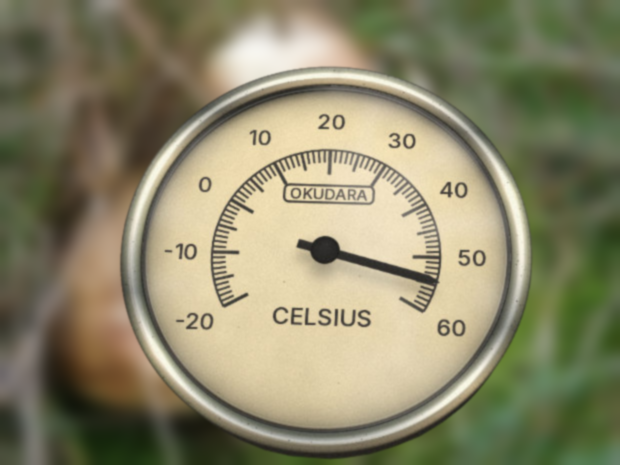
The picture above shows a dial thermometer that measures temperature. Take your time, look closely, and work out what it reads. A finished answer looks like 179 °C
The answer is 55 °C
